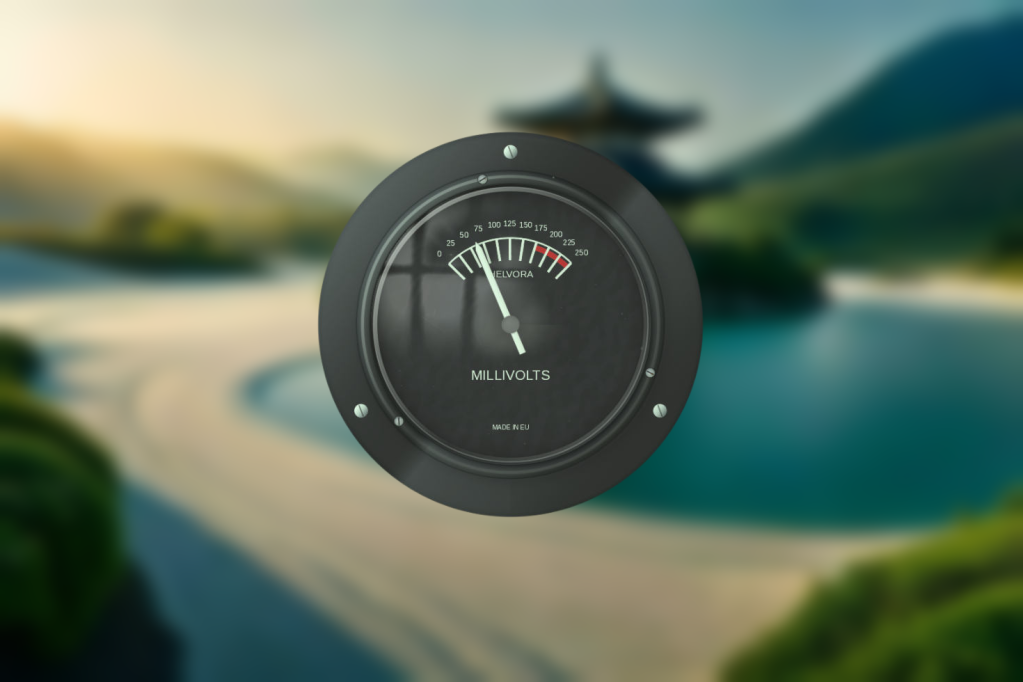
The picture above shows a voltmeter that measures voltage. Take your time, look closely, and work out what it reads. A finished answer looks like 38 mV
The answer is 62.5 mV
